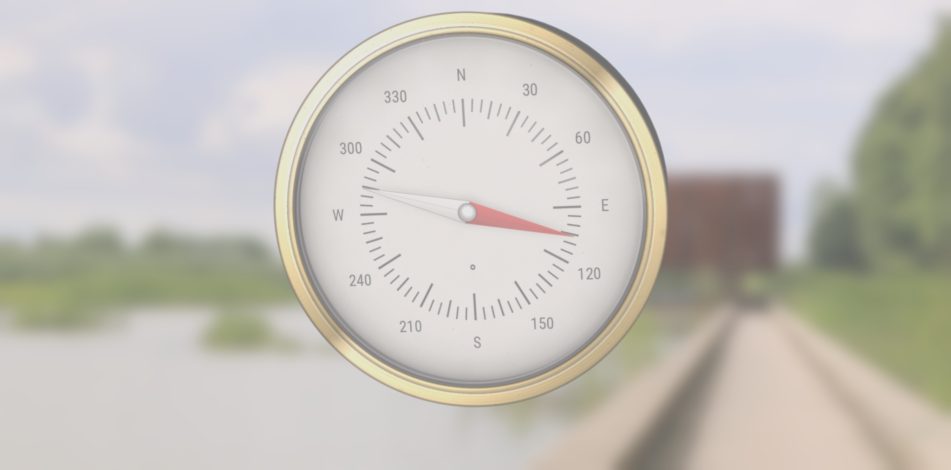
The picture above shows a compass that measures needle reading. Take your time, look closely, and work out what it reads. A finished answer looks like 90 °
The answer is 105 °
